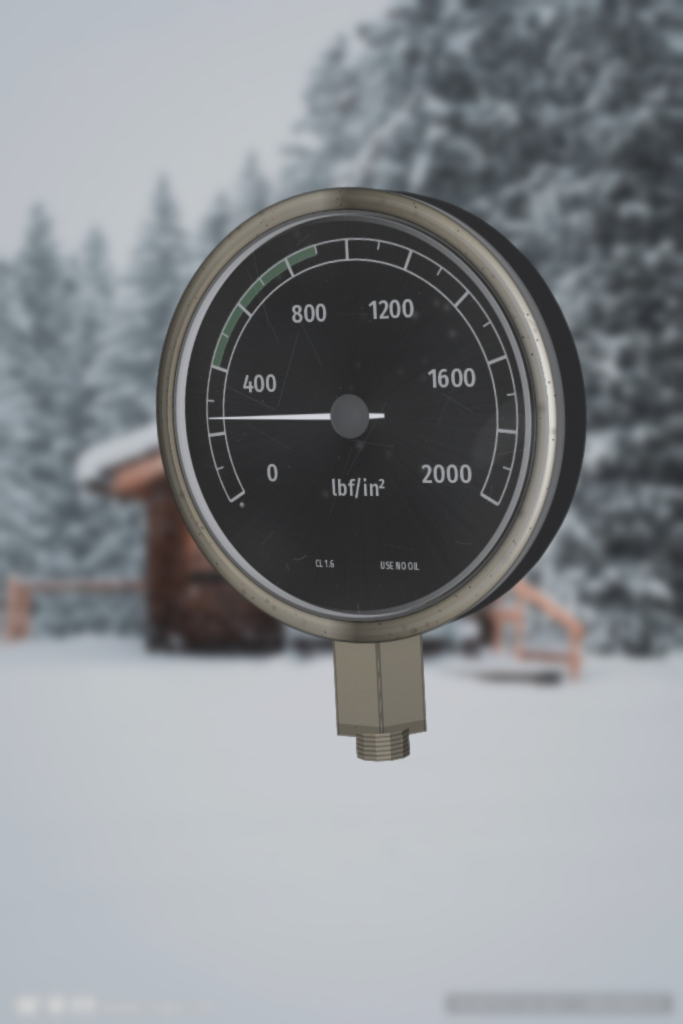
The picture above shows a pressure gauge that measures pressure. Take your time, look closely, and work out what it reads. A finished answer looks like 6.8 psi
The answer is 250 psi
